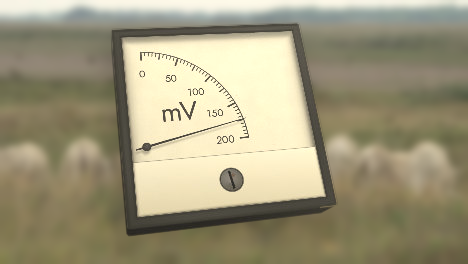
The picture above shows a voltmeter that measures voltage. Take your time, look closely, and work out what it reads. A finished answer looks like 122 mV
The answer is 175 mV
